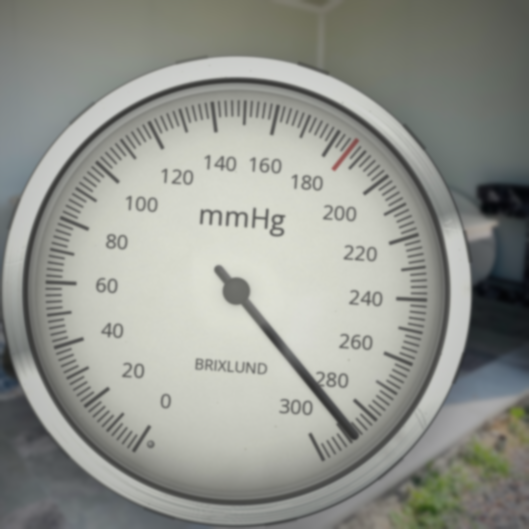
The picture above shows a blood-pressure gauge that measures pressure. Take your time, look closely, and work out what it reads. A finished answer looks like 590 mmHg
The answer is 288 mmHg
